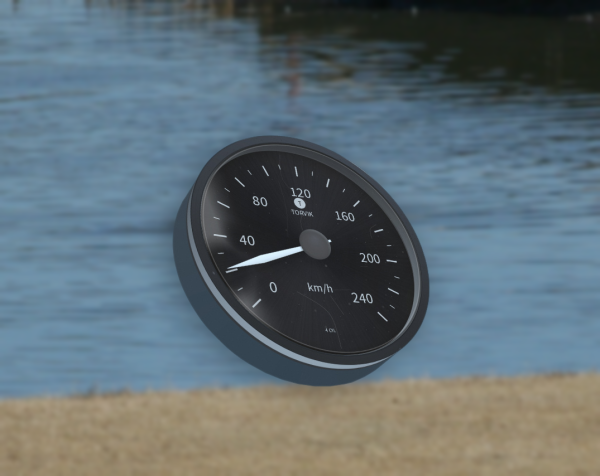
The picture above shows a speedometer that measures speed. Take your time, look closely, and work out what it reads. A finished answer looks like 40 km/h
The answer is 20 km/h
